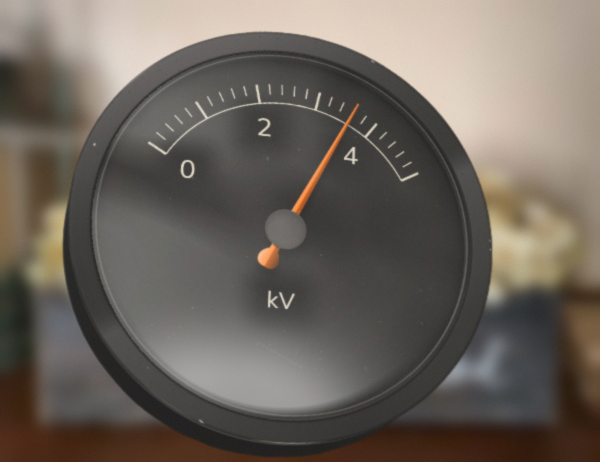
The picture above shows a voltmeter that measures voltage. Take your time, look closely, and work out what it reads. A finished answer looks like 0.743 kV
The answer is 3.6 kV
